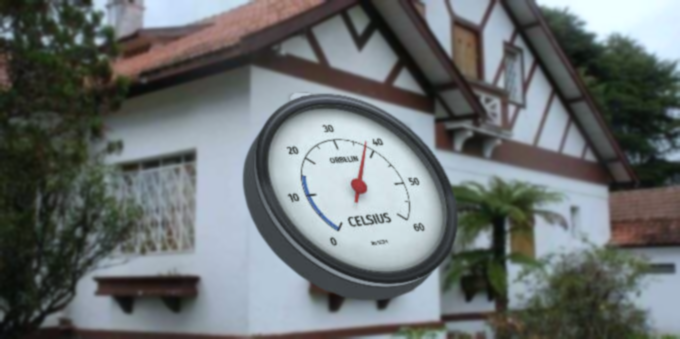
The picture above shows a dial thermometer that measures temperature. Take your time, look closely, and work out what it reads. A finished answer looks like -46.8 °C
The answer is 37.5 °C
